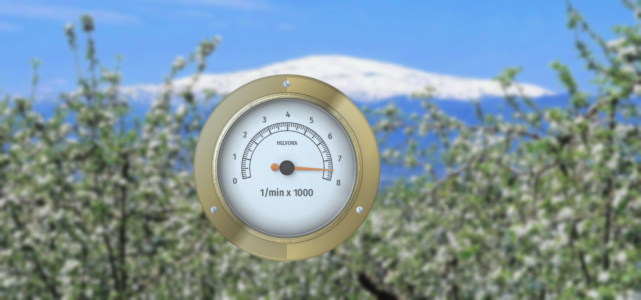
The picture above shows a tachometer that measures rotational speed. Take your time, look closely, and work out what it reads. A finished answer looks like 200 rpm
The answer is 7500 rpm
